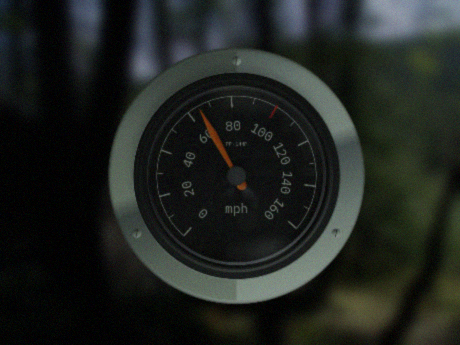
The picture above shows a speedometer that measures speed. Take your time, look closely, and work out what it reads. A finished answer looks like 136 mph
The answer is 65 mph
